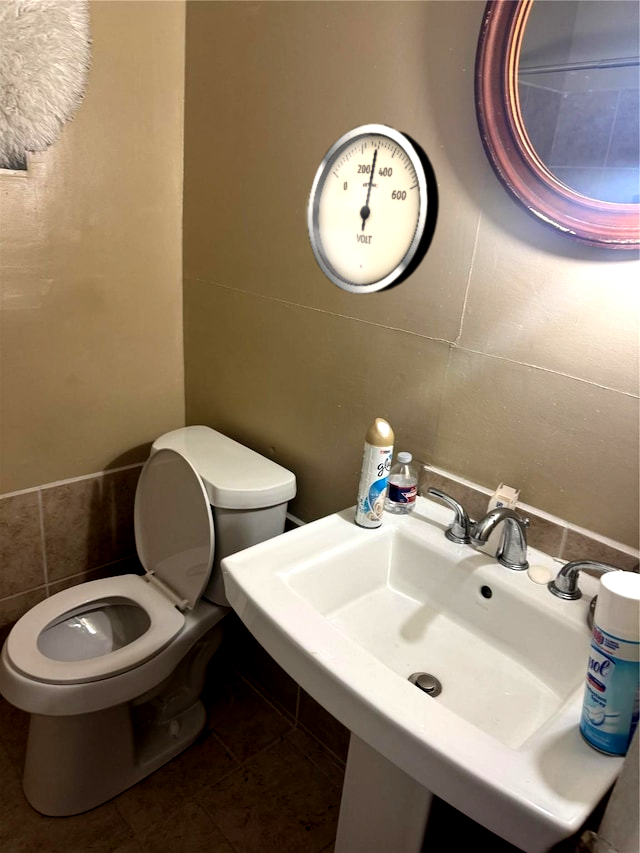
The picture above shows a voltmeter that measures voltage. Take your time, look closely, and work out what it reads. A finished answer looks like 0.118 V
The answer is 300 V
